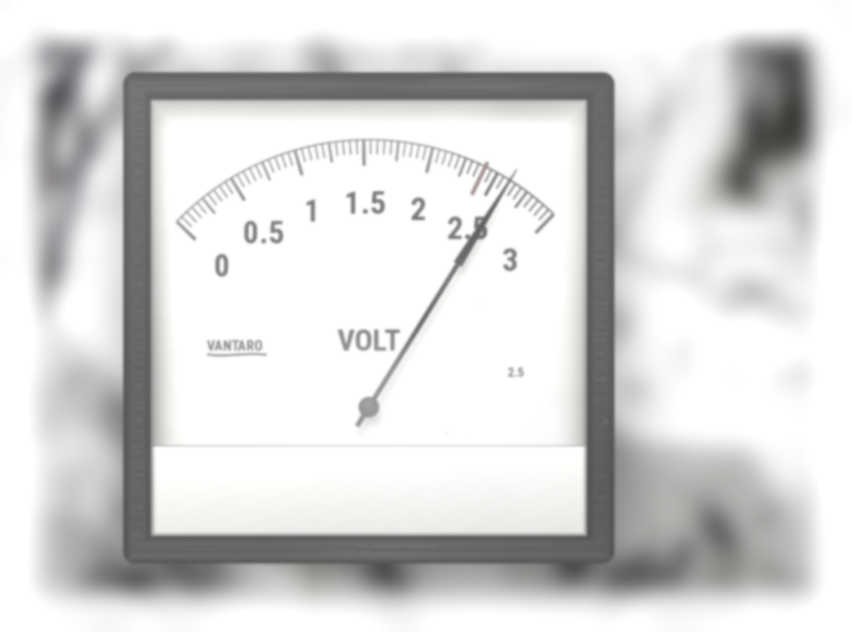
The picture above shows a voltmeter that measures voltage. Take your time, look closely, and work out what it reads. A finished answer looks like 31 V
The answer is 2.6 V
